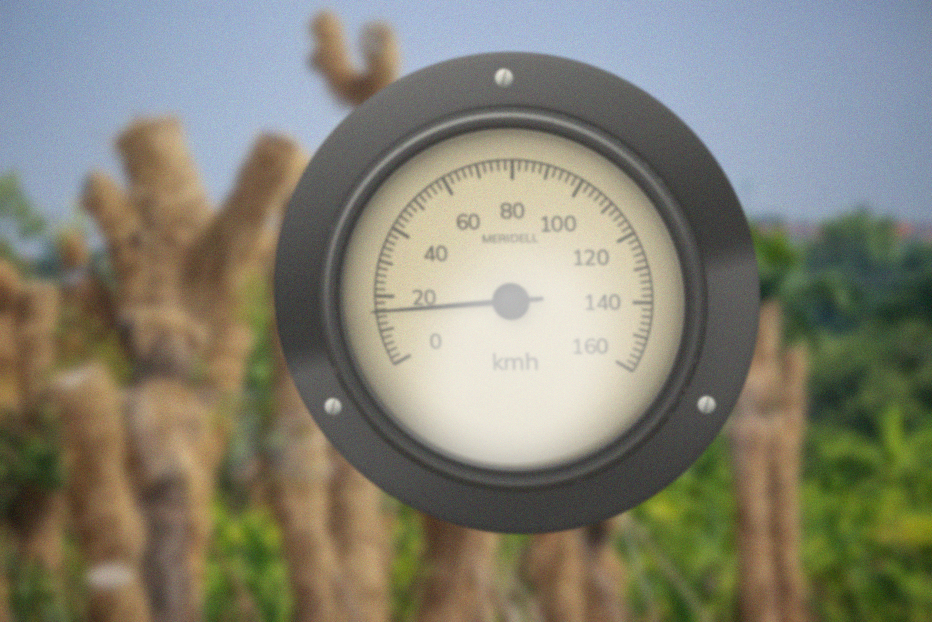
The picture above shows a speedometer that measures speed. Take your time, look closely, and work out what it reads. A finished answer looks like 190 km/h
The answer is 16 km/h
